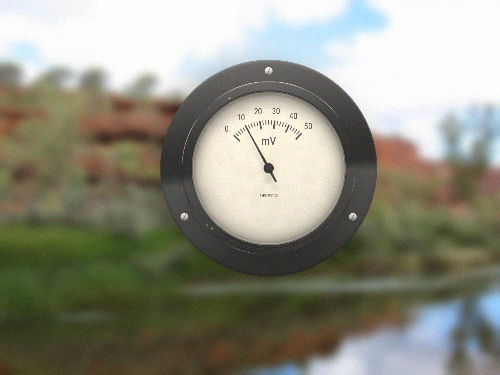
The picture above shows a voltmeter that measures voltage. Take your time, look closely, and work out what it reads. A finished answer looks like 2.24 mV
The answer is 10 mV
